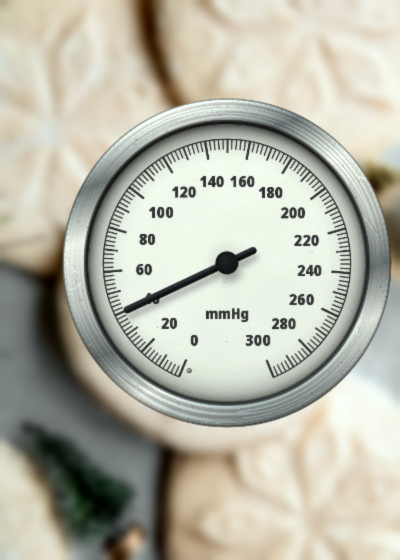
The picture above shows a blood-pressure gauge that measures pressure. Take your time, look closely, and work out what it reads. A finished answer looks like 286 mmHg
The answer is 40 mmHg
